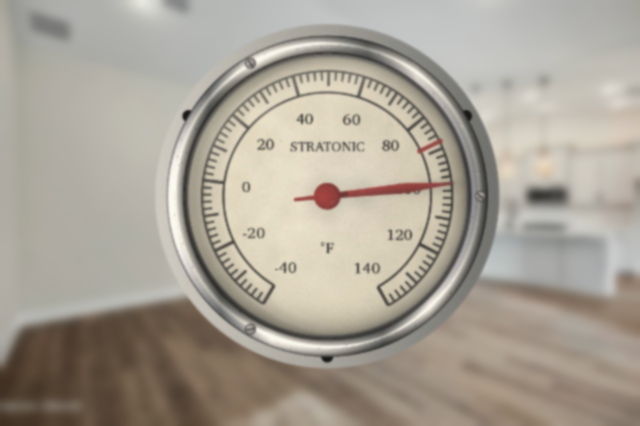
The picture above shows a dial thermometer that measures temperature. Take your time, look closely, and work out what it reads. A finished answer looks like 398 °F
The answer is 100 °F
